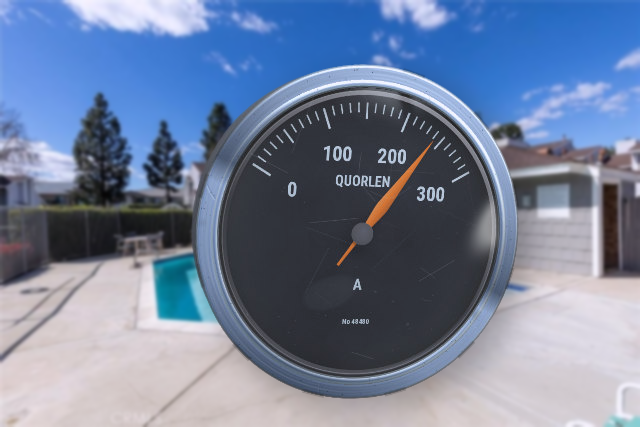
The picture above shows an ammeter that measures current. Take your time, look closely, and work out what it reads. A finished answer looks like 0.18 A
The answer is 240 A
